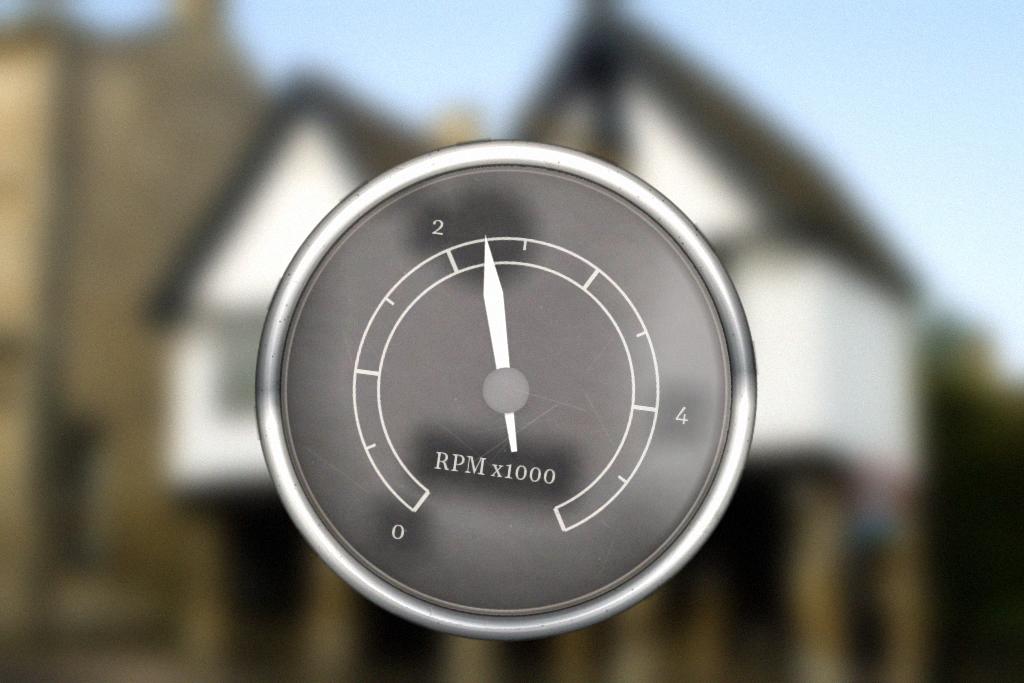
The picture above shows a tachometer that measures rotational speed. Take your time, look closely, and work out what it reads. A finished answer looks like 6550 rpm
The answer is 2250 rpm
